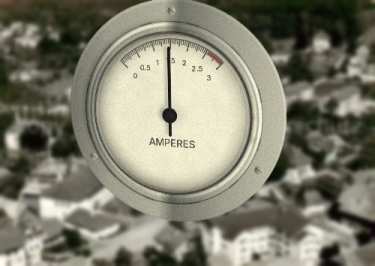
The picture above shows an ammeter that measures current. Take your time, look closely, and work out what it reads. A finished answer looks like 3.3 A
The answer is 1.5 A
